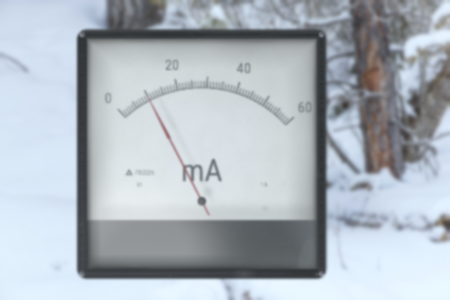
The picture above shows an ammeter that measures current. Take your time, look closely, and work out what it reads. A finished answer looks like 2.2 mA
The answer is 10 mA
